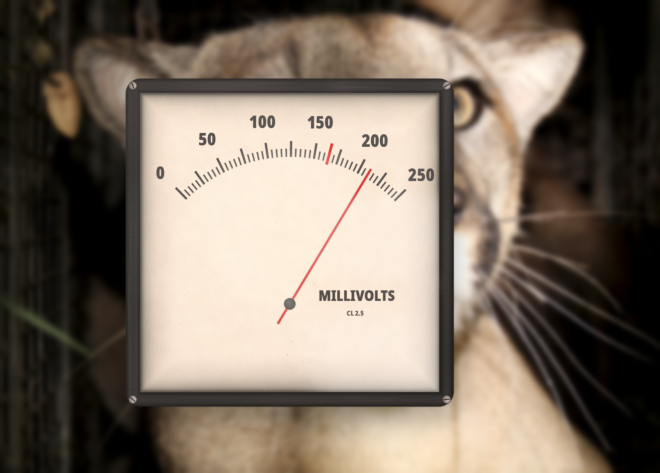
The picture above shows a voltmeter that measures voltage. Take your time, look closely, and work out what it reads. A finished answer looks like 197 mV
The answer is 210 mV
